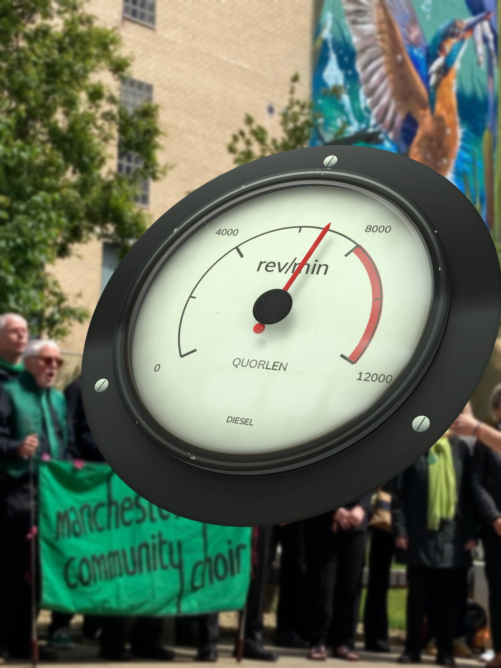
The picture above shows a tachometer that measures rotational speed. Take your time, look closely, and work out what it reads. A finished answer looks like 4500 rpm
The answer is 7000 rpm
